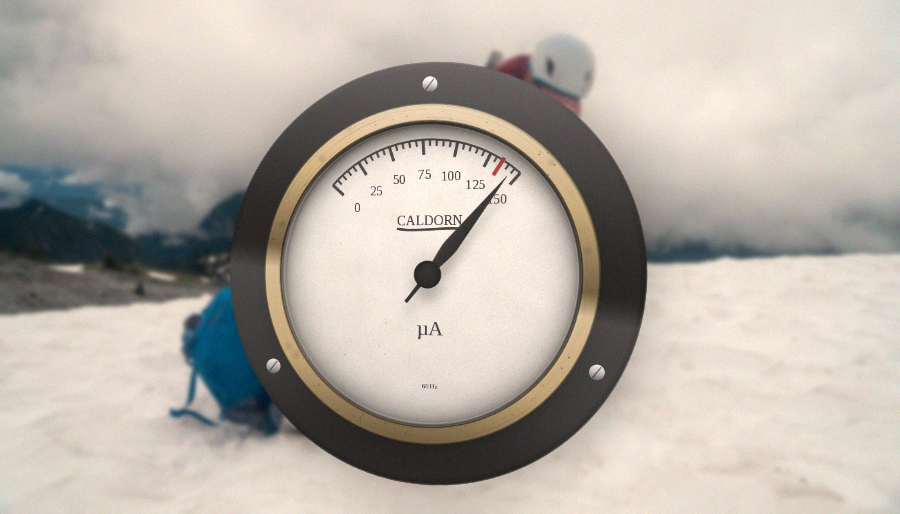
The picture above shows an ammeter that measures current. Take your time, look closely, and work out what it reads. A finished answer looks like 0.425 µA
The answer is 145 µA
